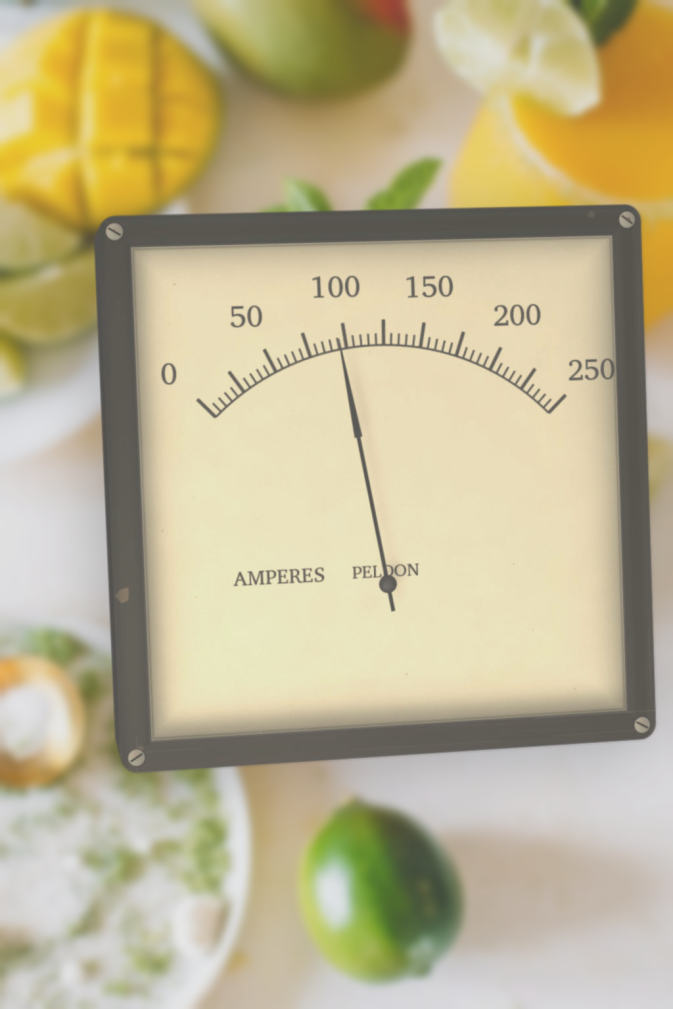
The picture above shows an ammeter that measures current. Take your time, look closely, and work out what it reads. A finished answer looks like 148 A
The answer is 95 A
